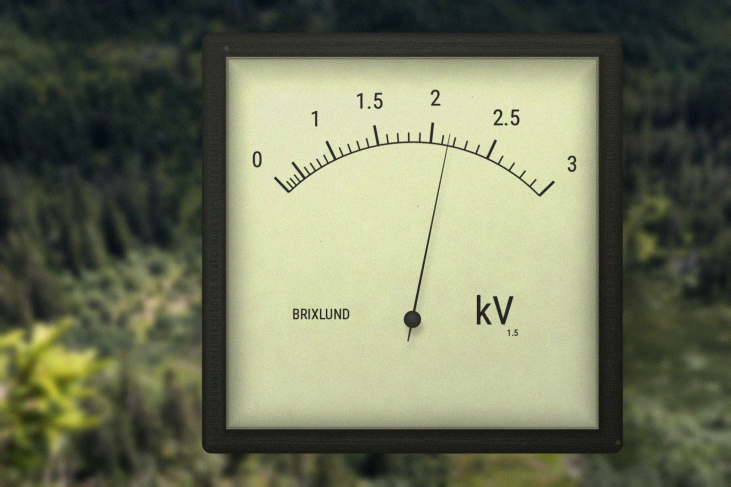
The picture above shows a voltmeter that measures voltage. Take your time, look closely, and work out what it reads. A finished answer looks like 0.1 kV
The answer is 2.15 kV
